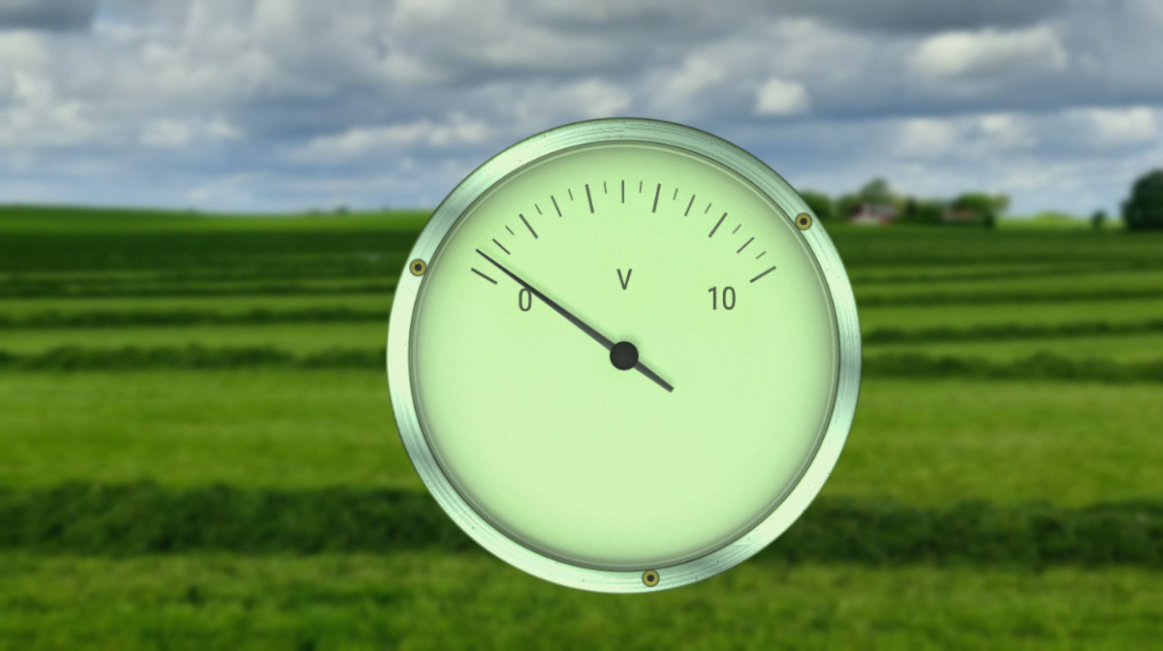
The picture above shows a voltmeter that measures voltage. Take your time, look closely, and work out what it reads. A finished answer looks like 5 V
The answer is 0.5 V
